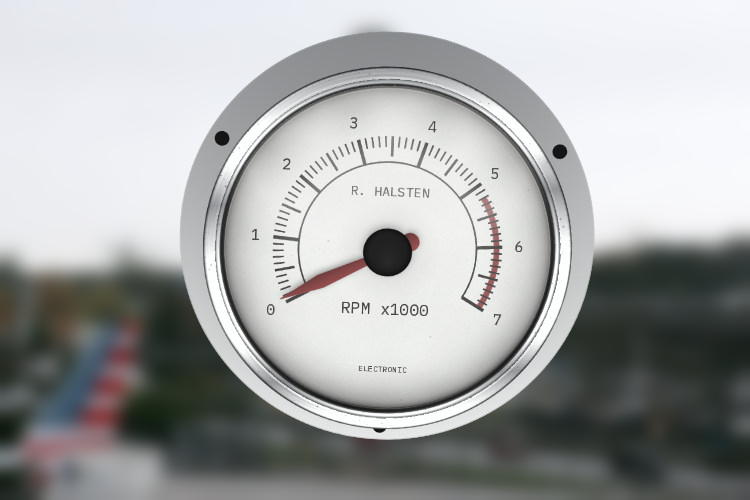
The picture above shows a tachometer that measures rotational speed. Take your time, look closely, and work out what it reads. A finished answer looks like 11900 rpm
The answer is 100 rpm
